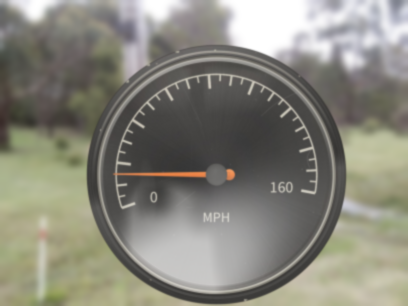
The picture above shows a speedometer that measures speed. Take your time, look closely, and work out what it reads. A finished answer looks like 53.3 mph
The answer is 15 mph
